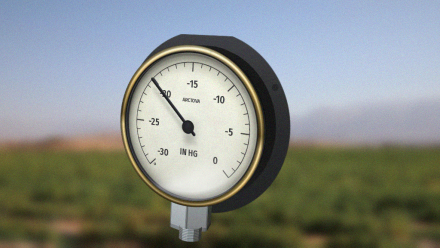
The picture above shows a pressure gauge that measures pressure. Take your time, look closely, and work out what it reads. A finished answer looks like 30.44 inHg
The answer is -20 inHg
